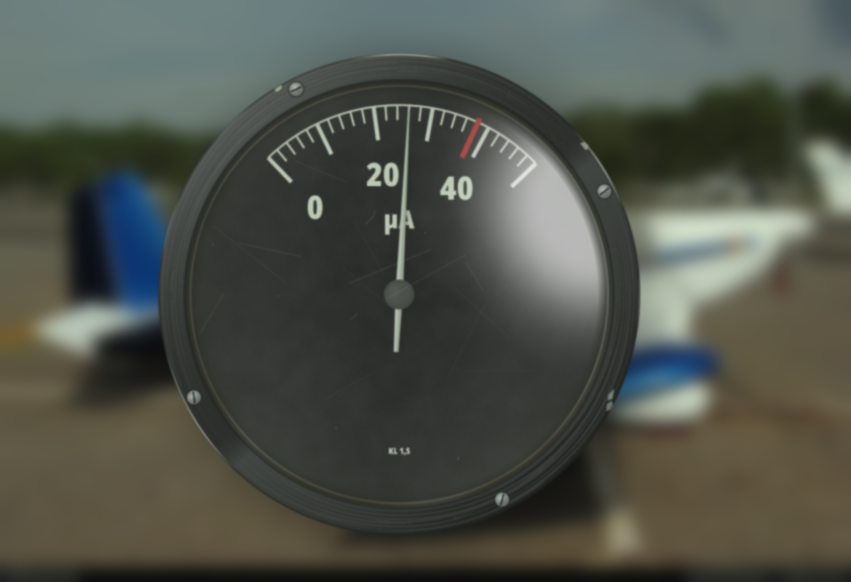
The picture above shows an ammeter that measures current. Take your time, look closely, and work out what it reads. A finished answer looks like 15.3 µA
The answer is 26 µA
